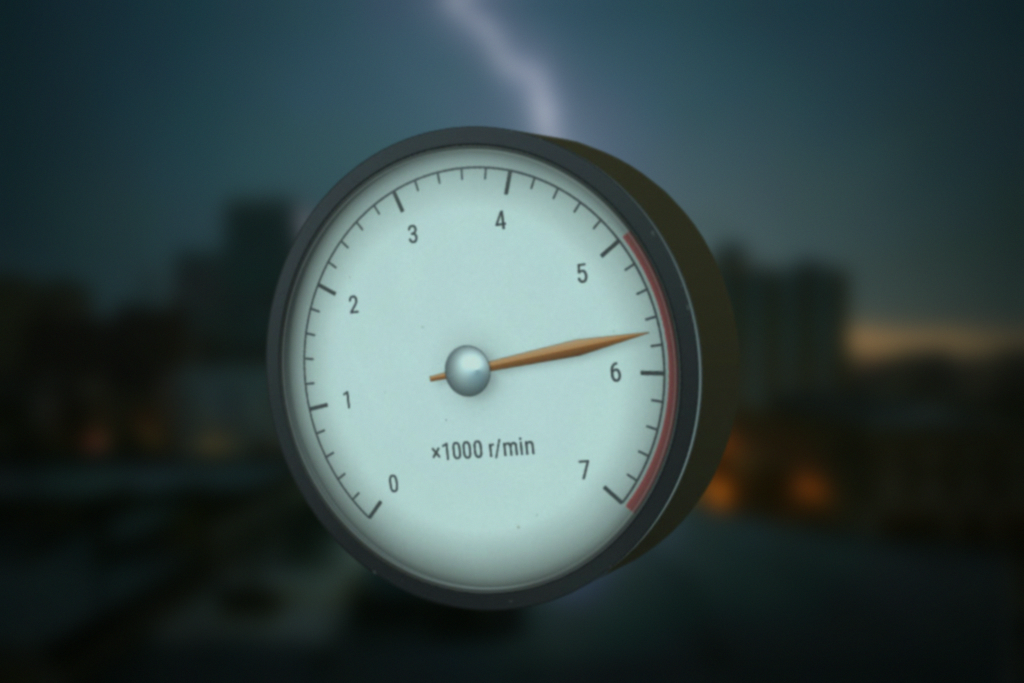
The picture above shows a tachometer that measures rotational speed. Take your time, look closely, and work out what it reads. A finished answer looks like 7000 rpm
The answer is 5700 rpm
